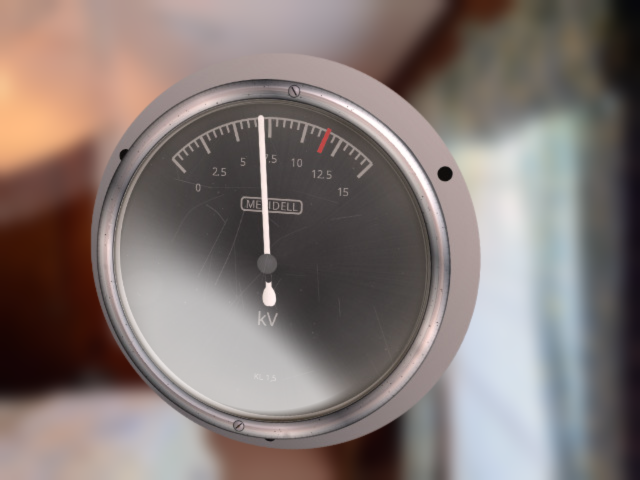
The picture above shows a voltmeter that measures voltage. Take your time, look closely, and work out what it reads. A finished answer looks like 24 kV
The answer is 7 kV
